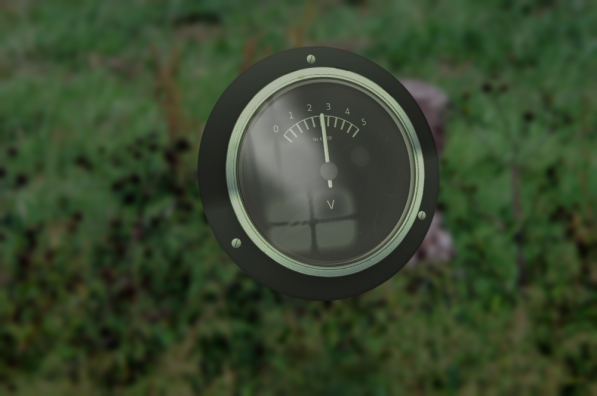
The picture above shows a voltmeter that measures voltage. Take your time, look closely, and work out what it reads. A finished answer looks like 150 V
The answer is 2.5 V
